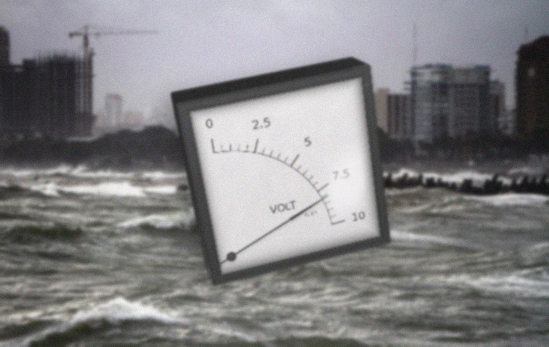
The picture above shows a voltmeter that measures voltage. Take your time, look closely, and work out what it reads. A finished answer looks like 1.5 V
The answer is 8 V
